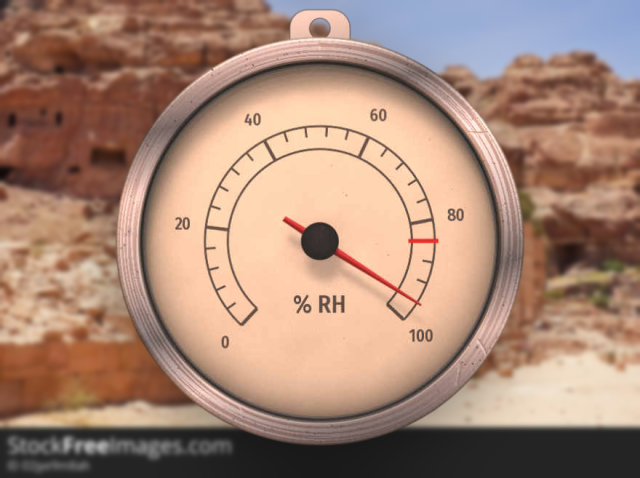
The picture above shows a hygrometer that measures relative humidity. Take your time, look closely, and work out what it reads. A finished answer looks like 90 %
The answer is 96 %
